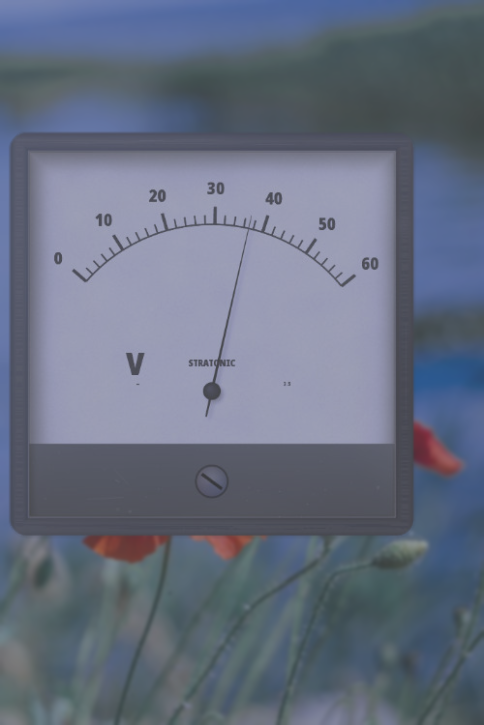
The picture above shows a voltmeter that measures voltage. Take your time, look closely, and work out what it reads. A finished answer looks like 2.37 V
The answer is 37 V
